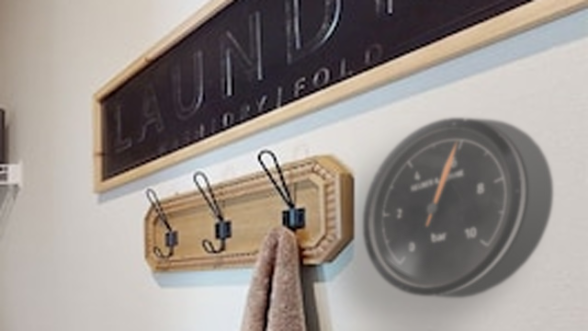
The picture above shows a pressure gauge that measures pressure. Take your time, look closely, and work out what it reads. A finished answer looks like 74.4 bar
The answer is 6 bar
